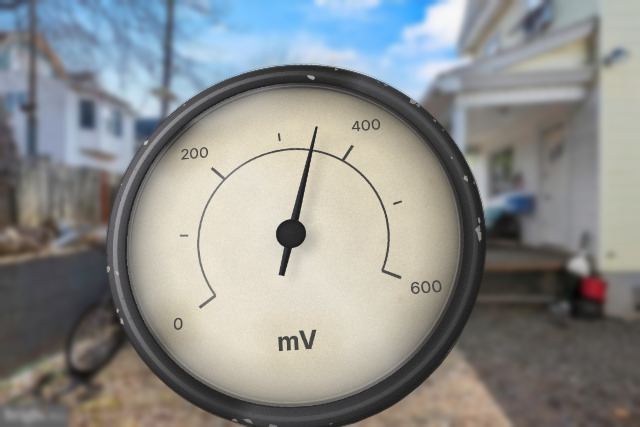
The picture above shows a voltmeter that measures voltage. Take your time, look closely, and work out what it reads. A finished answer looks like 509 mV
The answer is 350 mV
